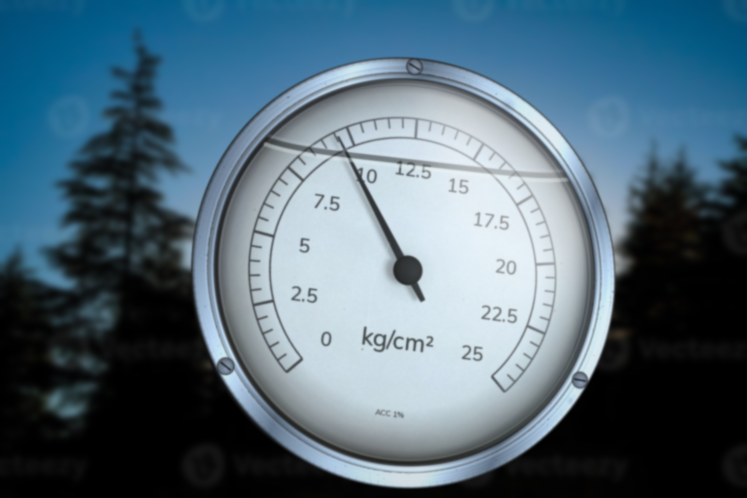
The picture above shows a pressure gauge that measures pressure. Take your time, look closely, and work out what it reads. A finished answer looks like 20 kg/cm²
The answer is 9.5 kg/cm²
